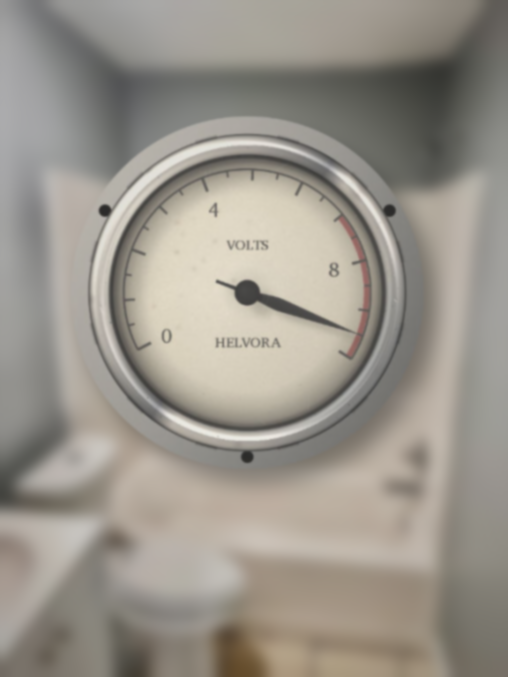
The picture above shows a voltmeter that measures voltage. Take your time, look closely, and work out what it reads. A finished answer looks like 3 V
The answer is 9.5 V
